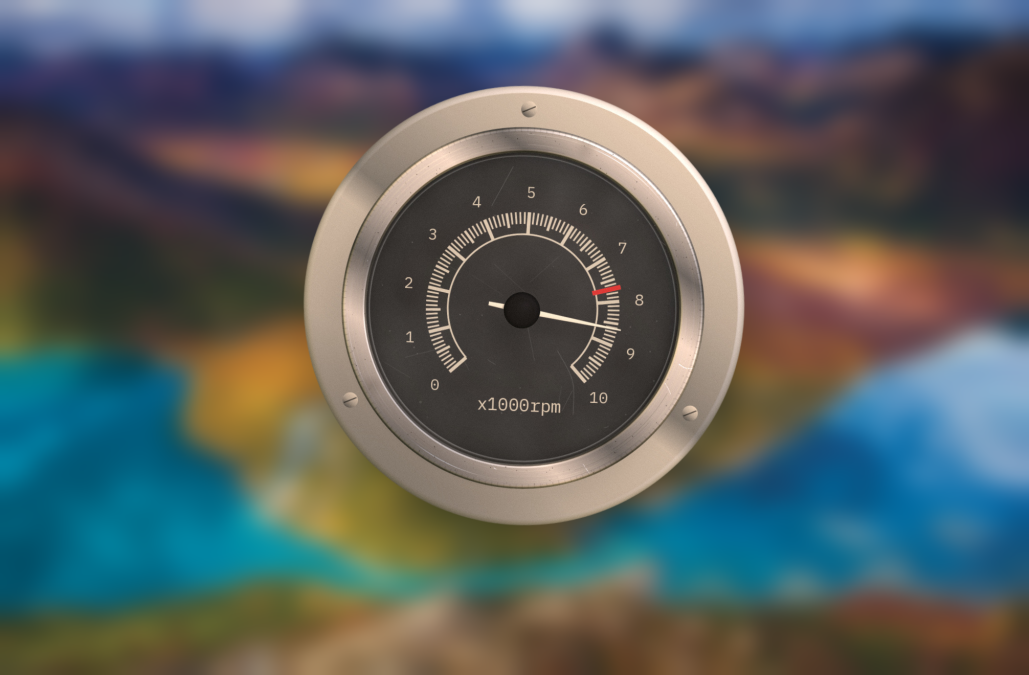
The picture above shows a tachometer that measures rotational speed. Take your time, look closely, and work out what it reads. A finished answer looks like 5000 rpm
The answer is 8600 rpm
